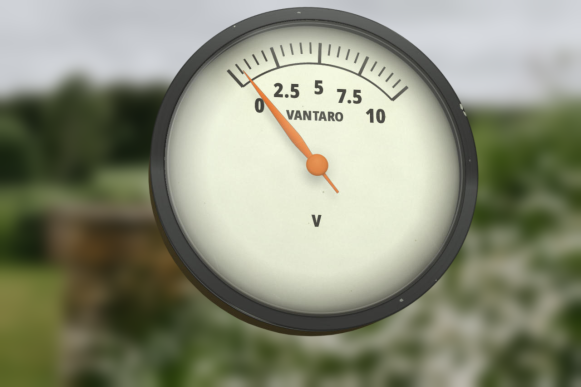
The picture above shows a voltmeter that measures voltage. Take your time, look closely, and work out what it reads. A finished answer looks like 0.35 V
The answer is 0.5 V
